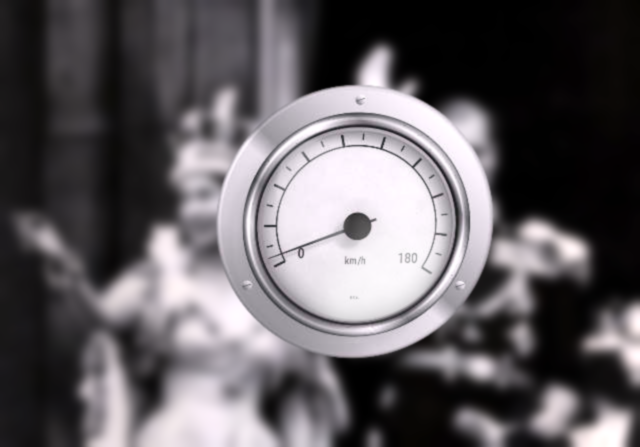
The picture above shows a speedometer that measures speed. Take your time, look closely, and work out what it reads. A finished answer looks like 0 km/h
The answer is 5 km/h
